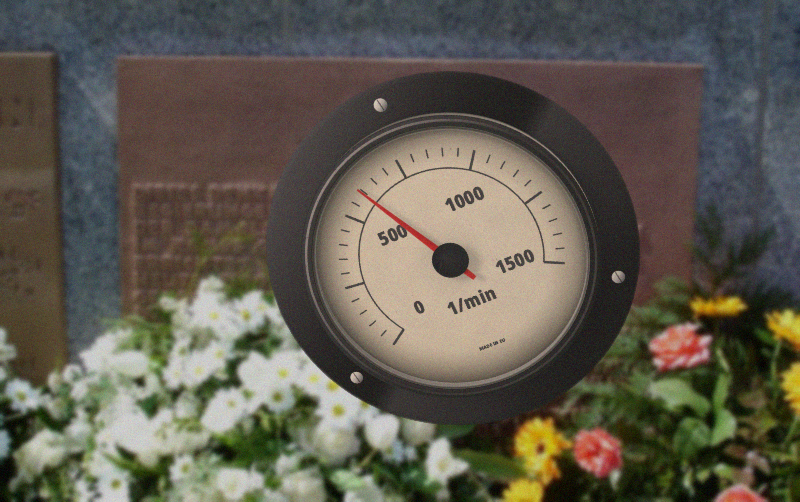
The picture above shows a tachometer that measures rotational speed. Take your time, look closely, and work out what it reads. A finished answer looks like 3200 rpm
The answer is 600 rpm
